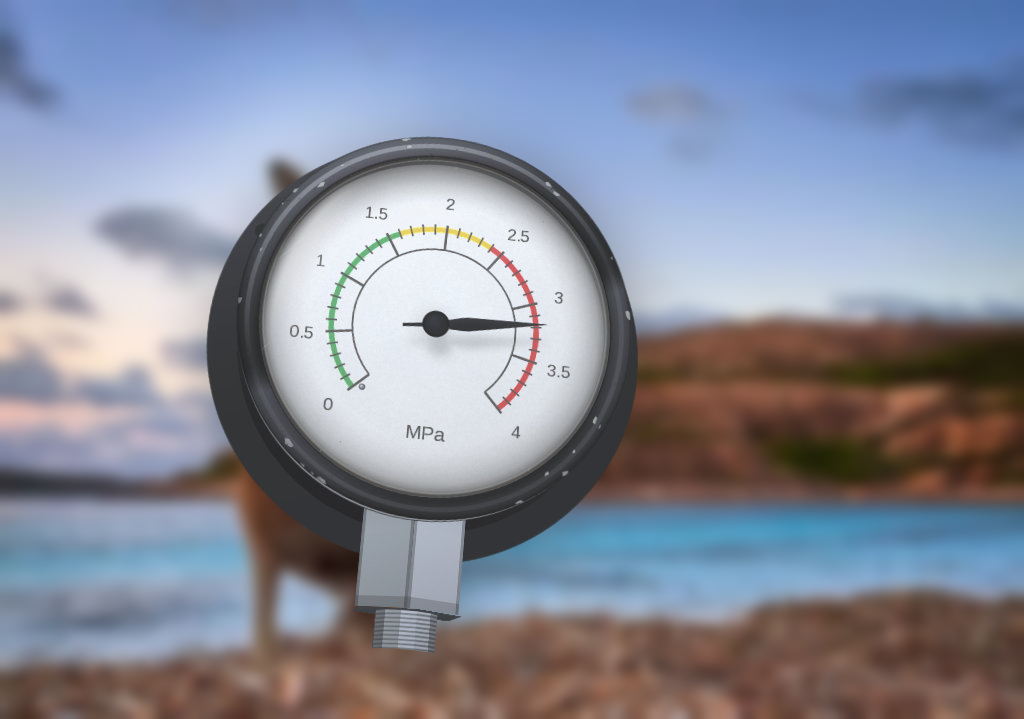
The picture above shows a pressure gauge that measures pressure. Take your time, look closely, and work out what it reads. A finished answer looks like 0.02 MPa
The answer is 3.2 MPa
